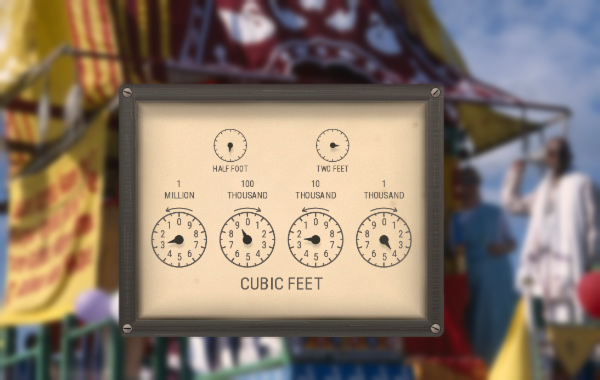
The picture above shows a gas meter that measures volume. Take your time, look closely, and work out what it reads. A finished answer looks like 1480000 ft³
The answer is 292400 ft³
